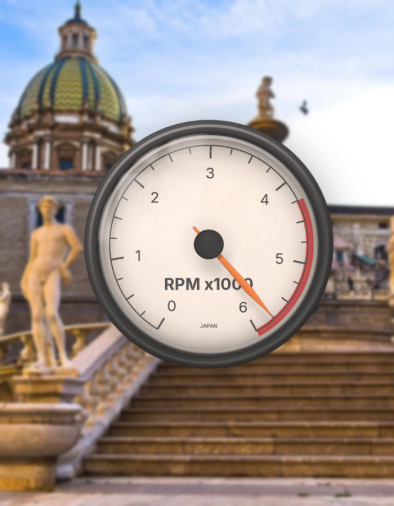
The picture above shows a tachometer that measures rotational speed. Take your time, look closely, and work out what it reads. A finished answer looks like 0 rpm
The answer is 5750 rpm
